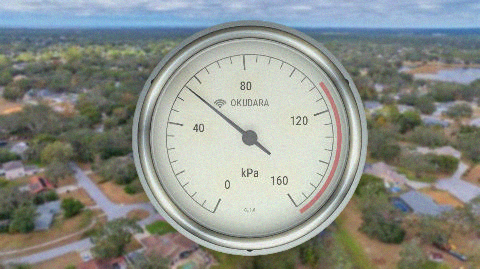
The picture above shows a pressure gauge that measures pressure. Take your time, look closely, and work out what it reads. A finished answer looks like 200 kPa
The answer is 55 kPa
